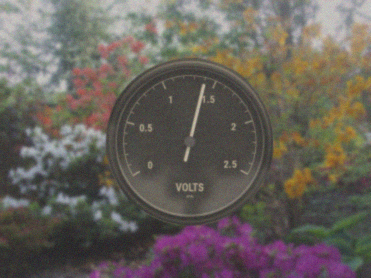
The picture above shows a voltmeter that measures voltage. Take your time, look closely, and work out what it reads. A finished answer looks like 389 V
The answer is 1.4 V
